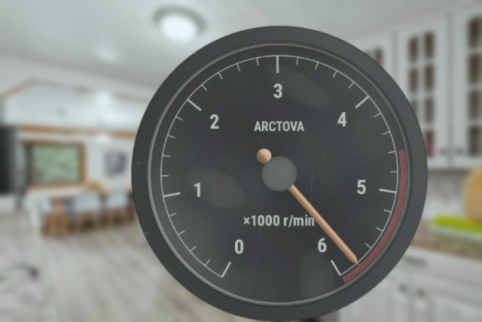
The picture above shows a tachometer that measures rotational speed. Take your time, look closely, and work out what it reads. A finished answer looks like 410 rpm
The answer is 5800 rpm
